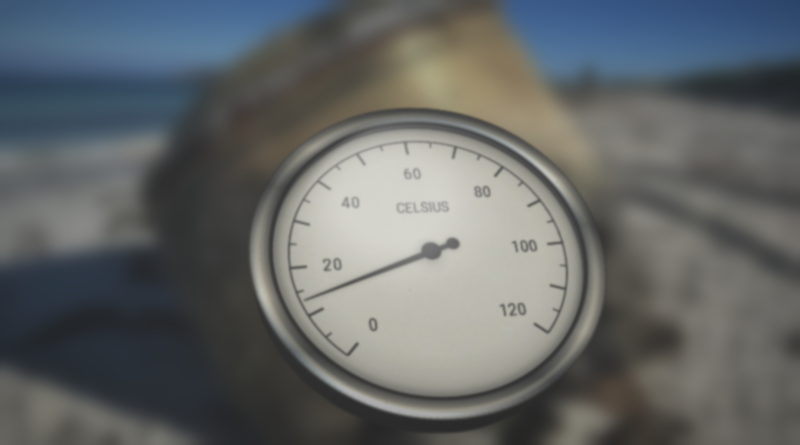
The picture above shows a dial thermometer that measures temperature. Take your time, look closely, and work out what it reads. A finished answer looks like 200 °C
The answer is 12.5 °C
